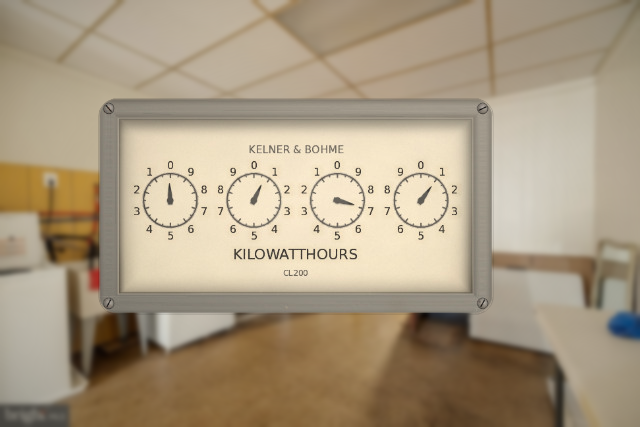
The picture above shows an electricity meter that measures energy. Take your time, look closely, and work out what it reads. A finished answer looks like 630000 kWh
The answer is 71 kWh
